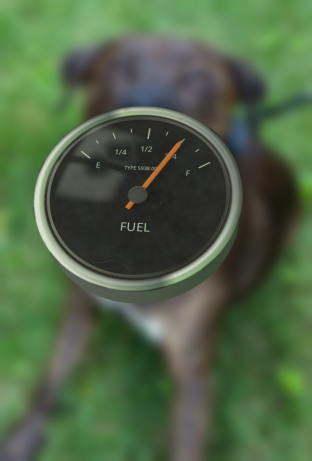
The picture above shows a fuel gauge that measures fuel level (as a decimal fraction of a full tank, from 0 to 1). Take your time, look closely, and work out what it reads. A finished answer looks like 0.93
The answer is 0.75
